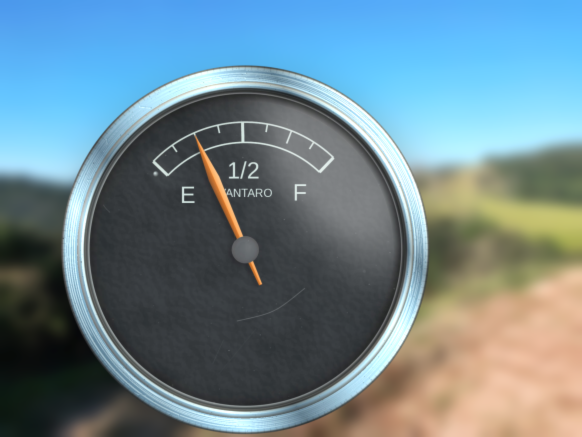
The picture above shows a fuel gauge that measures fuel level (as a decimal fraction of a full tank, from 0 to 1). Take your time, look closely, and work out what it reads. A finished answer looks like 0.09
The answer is 0.25
